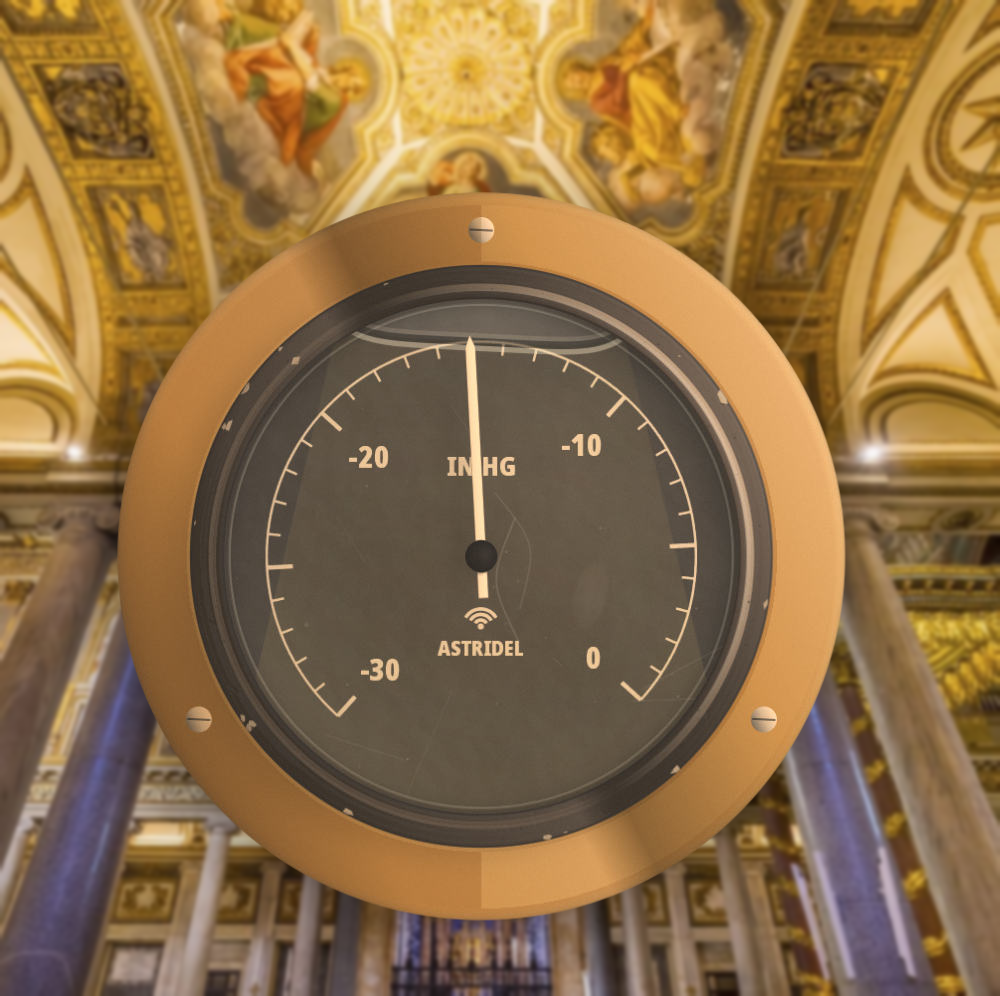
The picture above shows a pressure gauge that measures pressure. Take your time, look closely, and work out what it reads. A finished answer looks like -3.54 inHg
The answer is -15 inHg
